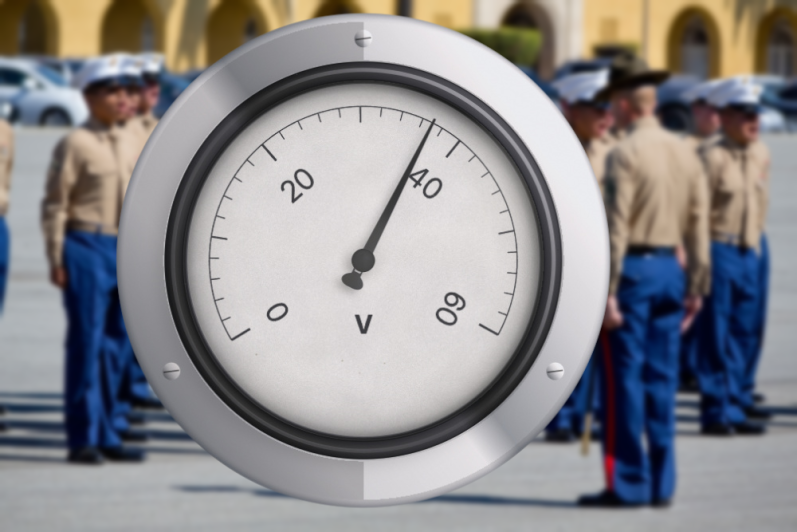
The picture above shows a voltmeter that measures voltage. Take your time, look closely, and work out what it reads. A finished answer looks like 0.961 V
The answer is 37 V
